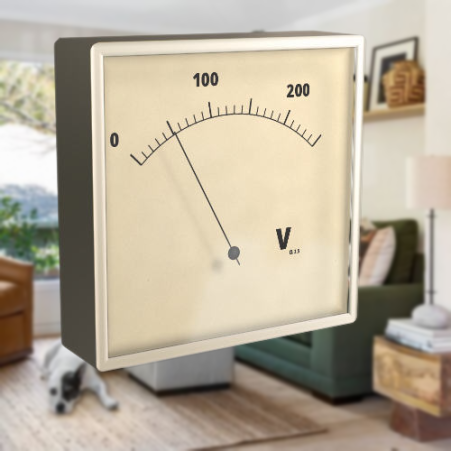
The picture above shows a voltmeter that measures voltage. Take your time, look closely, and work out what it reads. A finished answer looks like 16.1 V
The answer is 50 V
